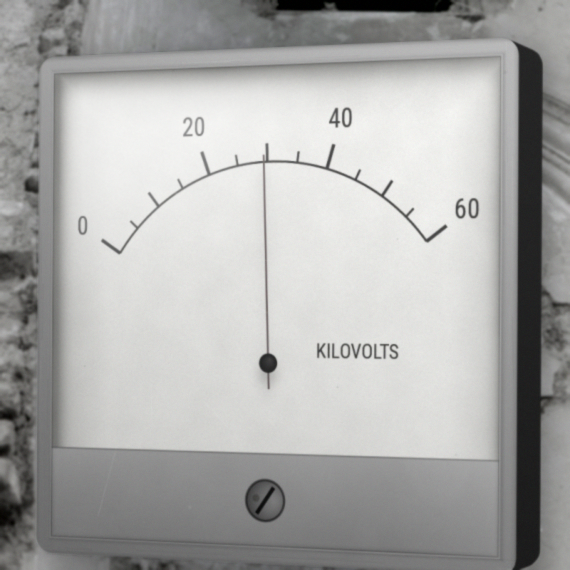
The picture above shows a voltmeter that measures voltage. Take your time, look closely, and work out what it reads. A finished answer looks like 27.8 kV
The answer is 30 kV
